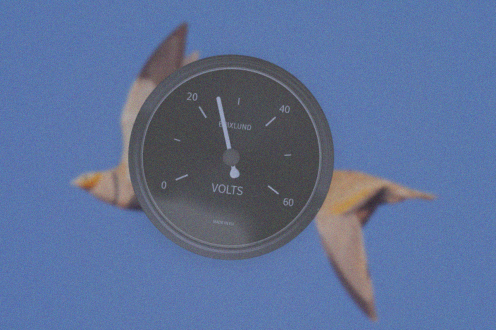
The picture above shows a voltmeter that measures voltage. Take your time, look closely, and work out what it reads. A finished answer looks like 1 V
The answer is 25 V
